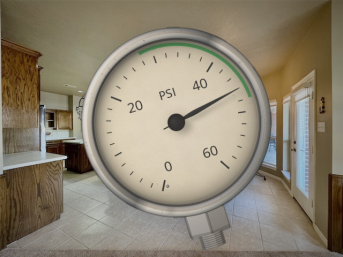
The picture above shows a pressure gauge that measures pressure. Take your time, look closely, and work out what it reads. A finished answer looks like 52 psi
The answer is 46 psi
